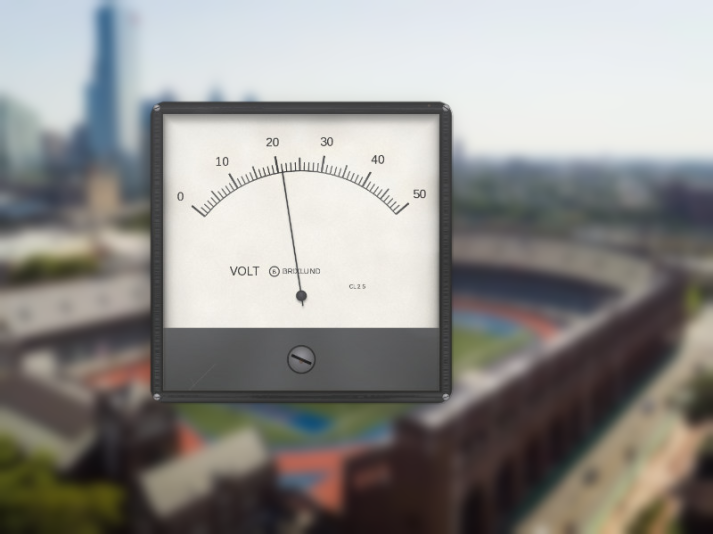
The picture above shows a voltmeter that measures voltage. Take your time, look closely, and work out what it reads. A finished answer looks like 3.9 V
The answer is 21 V
